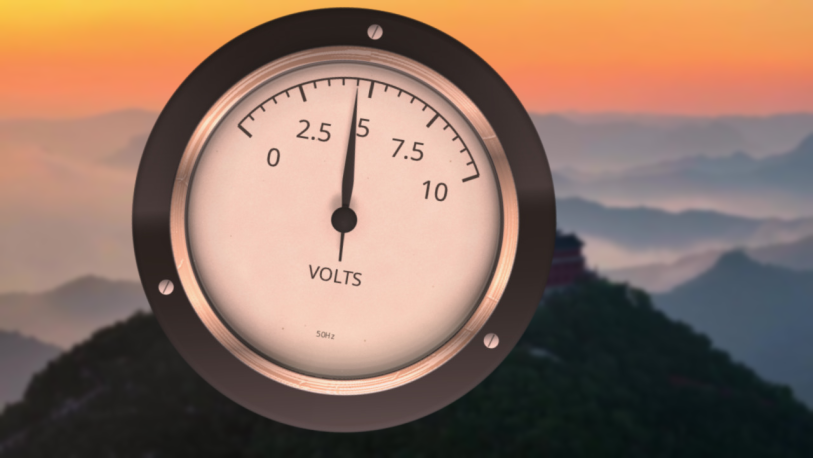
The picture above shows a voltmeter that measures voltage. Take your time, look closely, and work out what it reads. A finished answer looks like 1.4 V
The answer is 4.5 V
